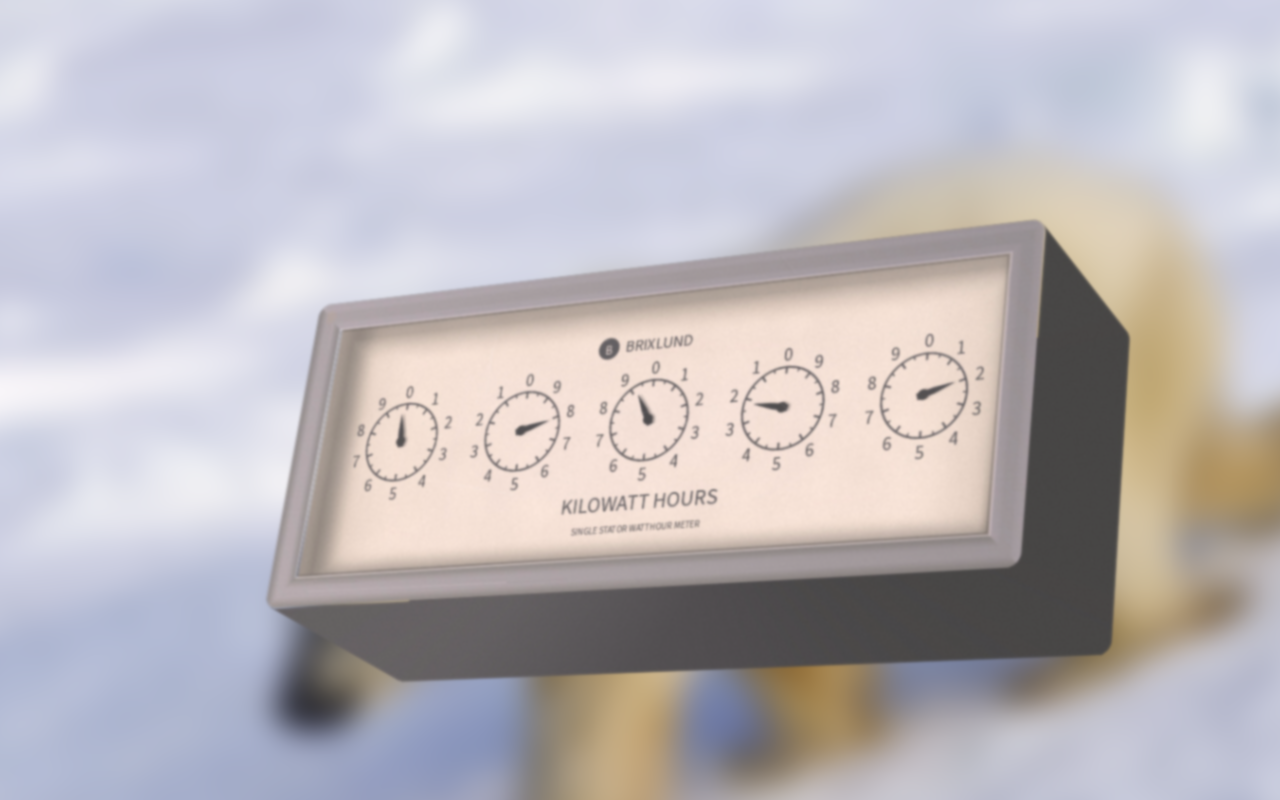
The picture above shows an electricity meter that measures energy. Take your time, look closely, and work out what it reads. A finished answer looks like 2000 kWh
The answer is 97922 kWh
